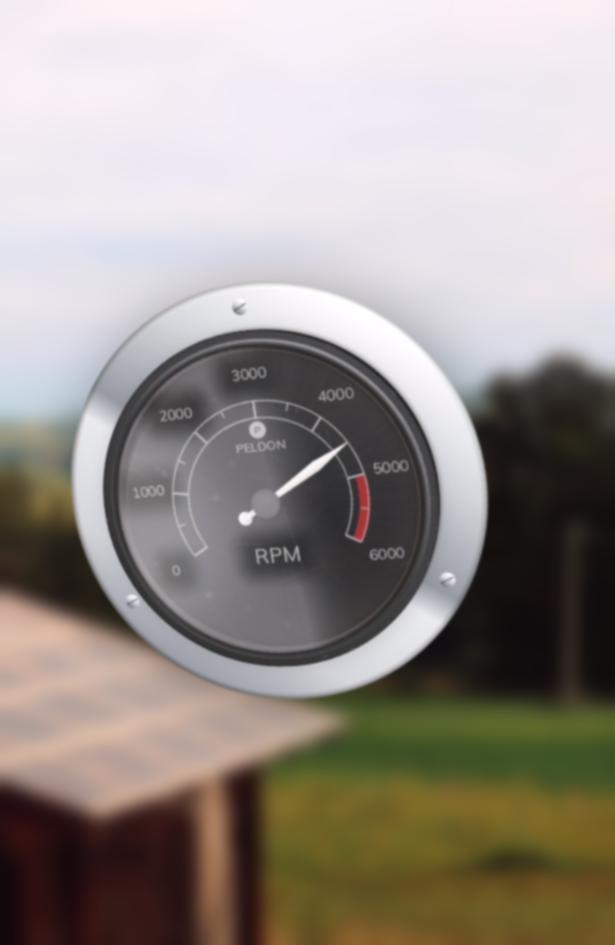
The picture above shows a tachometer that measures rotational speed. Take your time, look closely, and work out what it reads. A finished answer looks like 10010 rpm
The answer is 4500 rpm
